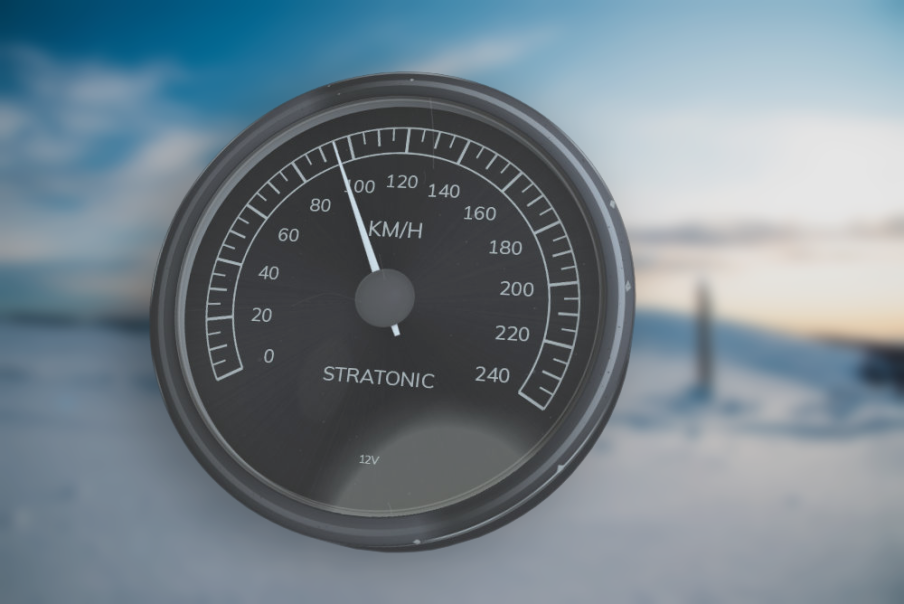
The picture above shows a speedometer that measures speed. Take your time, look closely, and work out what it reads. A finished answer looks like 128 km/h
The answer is 95 km/h
